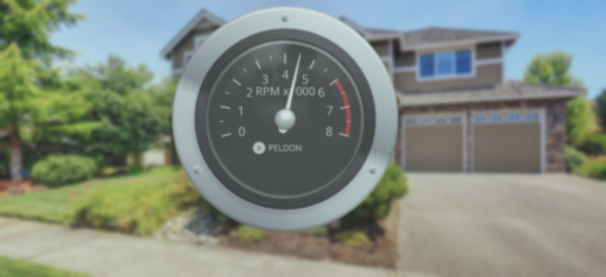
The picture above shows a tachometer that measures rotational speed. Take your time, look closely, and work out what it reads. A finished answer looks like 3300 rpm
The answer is 4500 rpm
